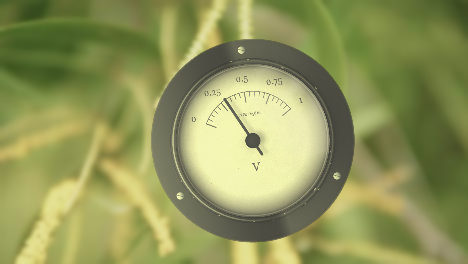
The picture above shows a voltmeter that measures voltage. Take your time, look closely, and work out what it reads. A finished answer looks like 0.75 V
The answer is 0.3 V
